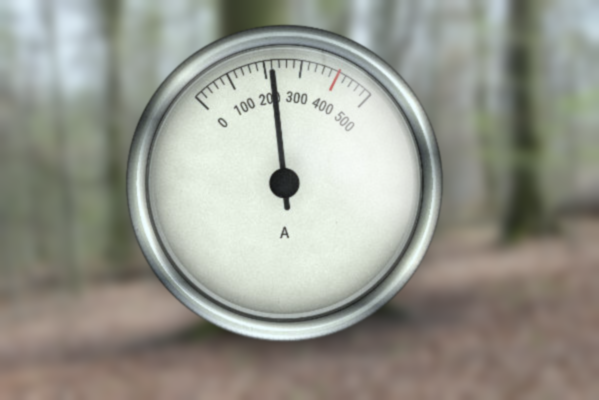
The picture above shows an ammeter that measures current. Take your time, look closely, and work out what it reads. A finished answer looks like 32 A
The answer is 220 A
